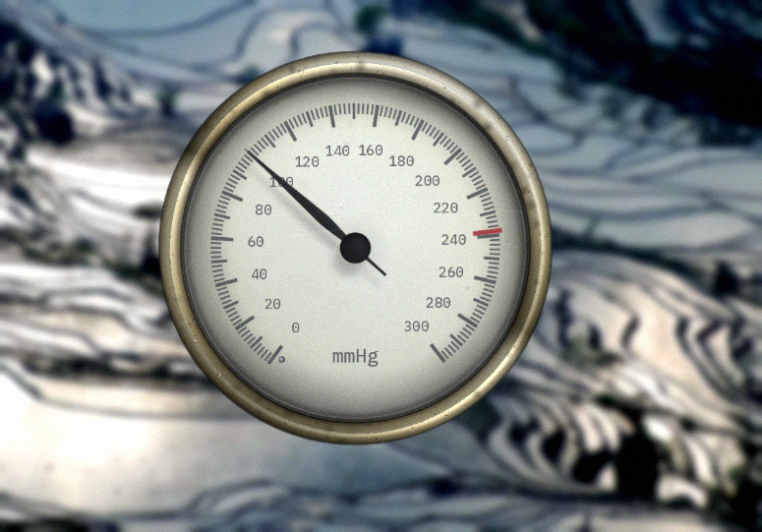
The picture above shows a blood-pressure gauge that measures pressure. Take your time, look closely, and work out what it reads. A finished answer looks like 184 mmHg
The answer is 100 mmHg
